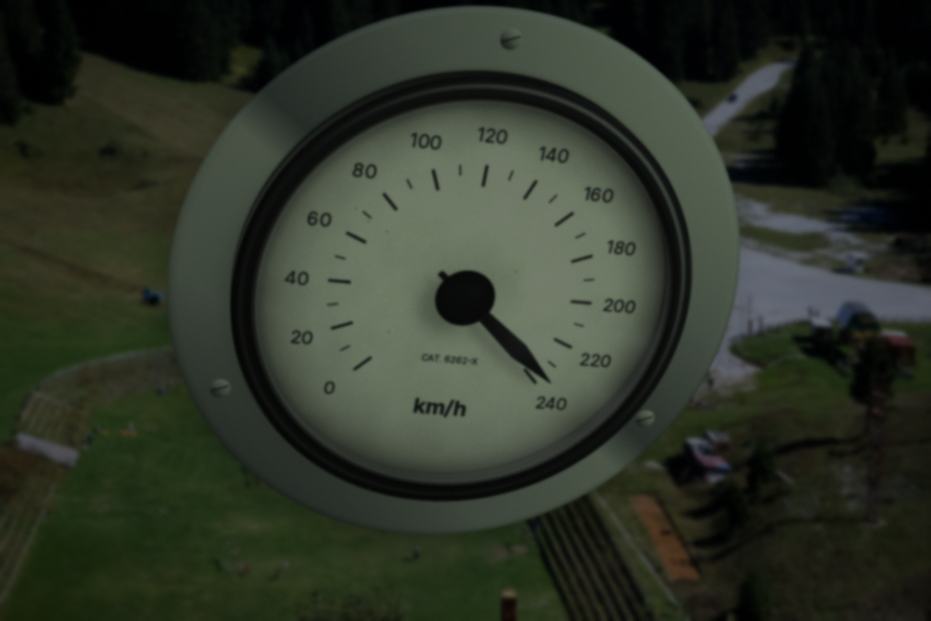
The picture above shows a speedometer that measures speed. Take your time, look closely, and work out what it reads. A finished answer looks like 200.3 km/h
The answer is 235 km/h
